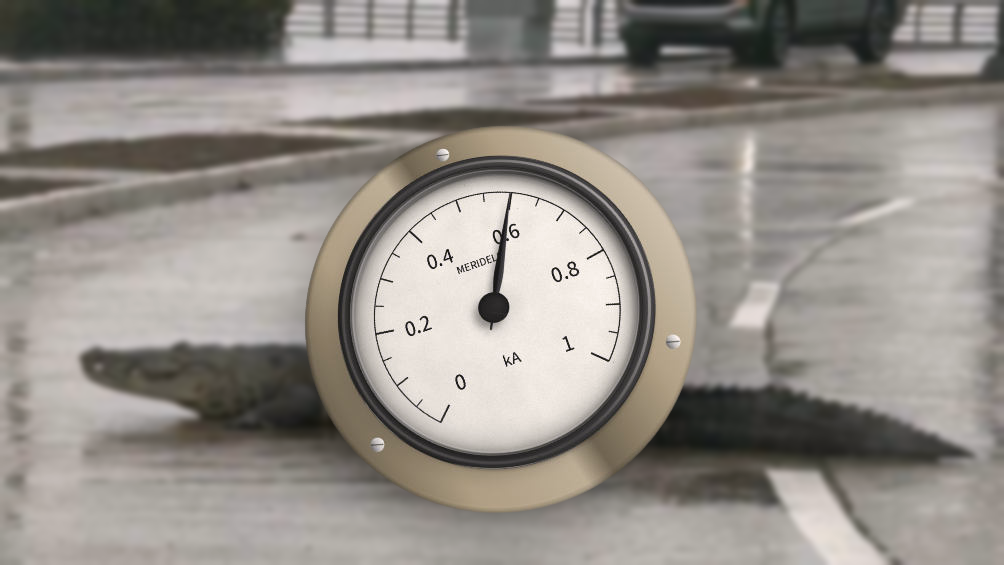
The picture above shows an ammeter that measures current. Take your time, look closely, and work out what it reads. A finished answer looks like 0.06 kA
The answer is 0.6 kA
